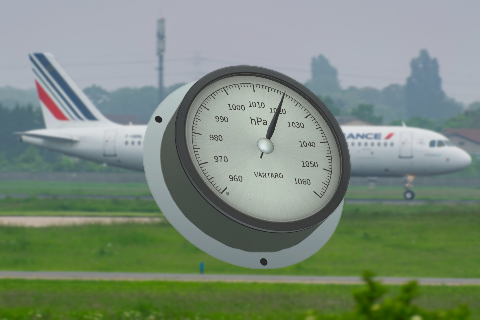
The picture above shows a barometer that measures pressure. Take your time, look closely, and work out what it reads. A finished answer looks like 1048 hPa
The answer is 1020 hPa
